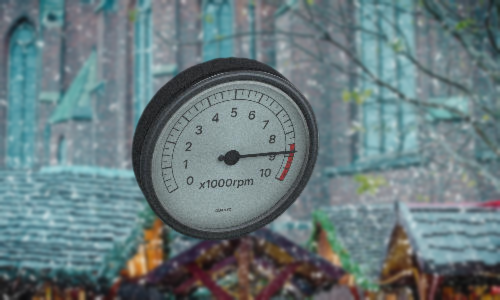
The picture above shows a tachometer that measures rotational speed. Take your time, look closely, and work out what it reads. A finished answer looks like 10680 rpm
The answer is 8750 rpm
